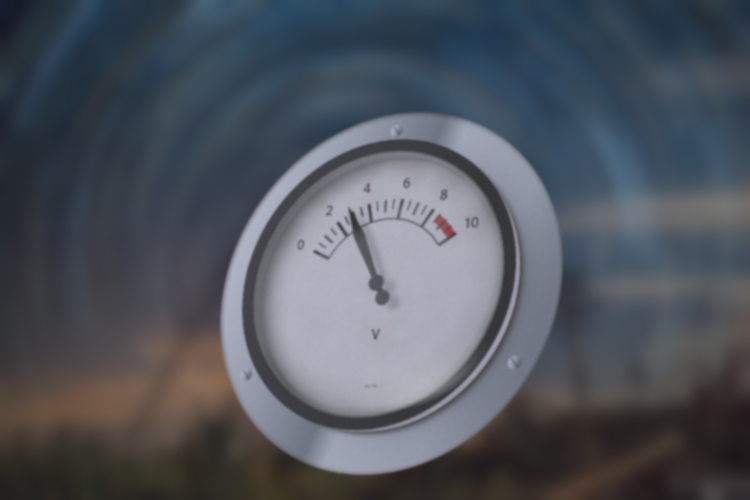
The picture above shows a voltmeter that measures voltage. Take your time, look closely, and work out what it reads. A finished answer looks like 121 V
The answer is 3 V
